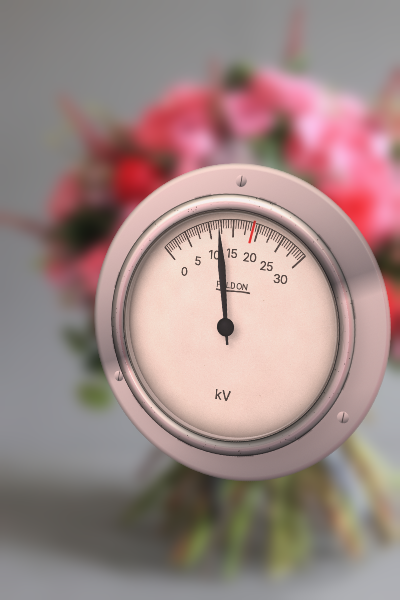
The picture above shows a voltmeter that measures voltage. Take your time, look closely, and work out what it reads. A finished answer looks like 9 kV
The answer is 12.5 kV
